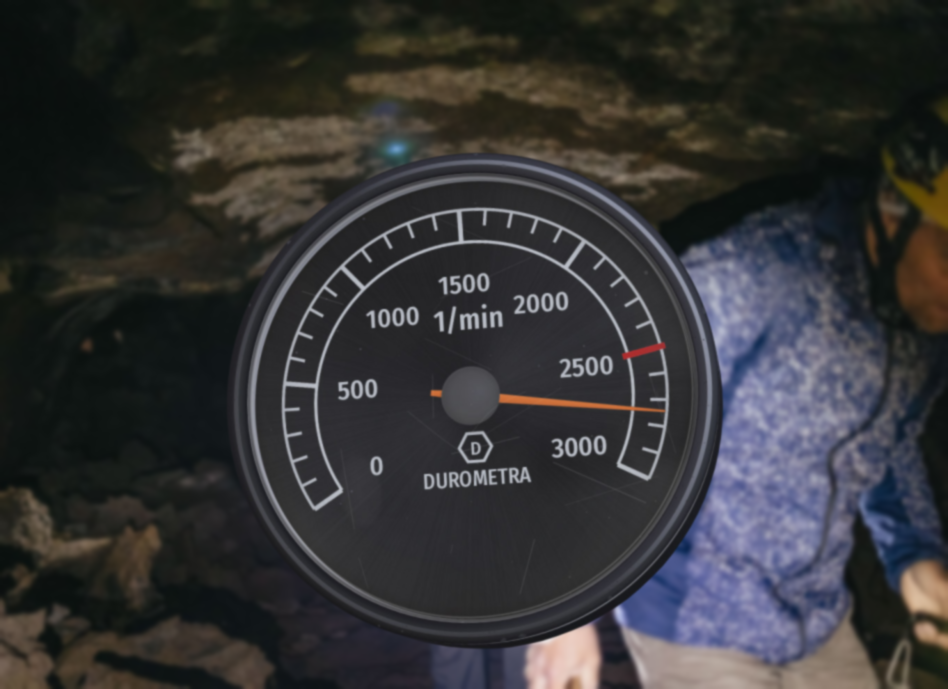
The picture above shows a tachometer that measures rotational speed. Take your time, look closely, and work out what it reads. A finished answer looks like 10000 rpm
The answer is 2750 rpm
